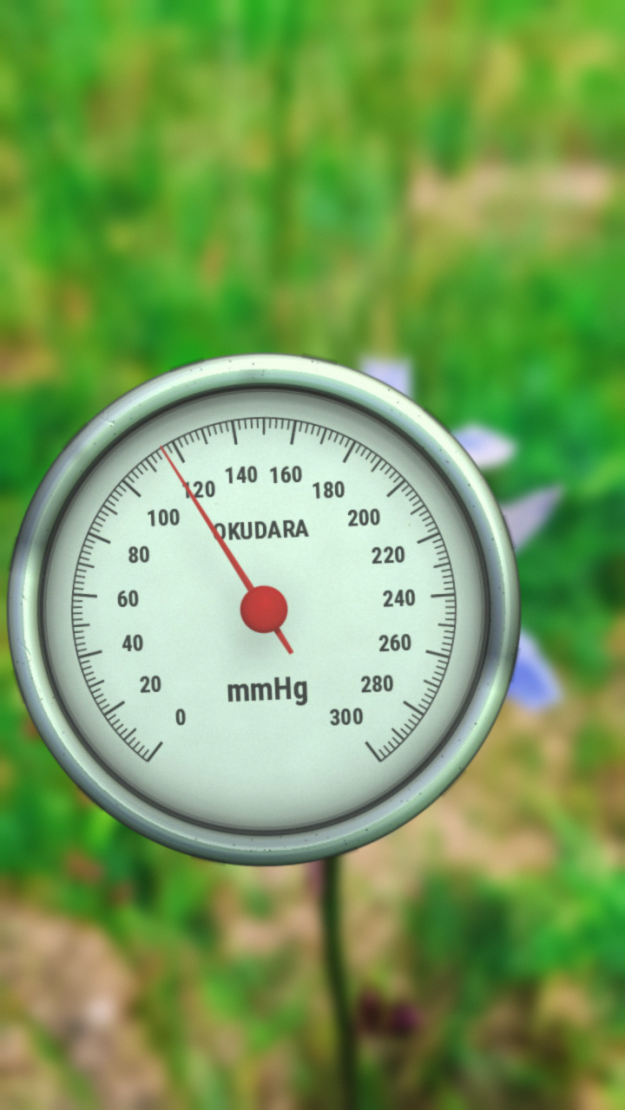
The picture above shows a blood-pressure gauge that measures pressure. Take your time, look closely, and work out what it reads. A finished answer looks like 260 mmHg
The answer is 116 mmHg
